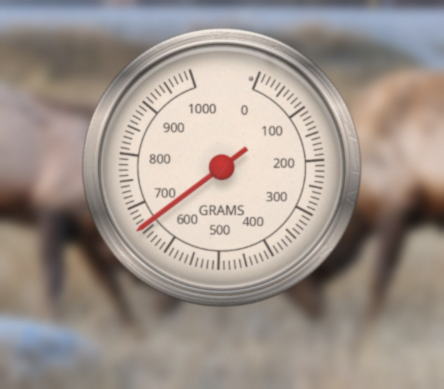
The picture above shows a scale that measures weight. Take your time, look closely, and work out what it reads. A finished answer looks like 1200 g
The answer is 660 g
